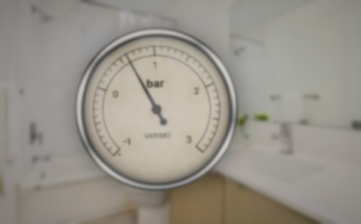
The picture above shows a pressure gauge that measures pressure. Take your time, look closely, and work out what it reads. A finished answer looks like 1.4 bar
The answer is 0.6 bar
